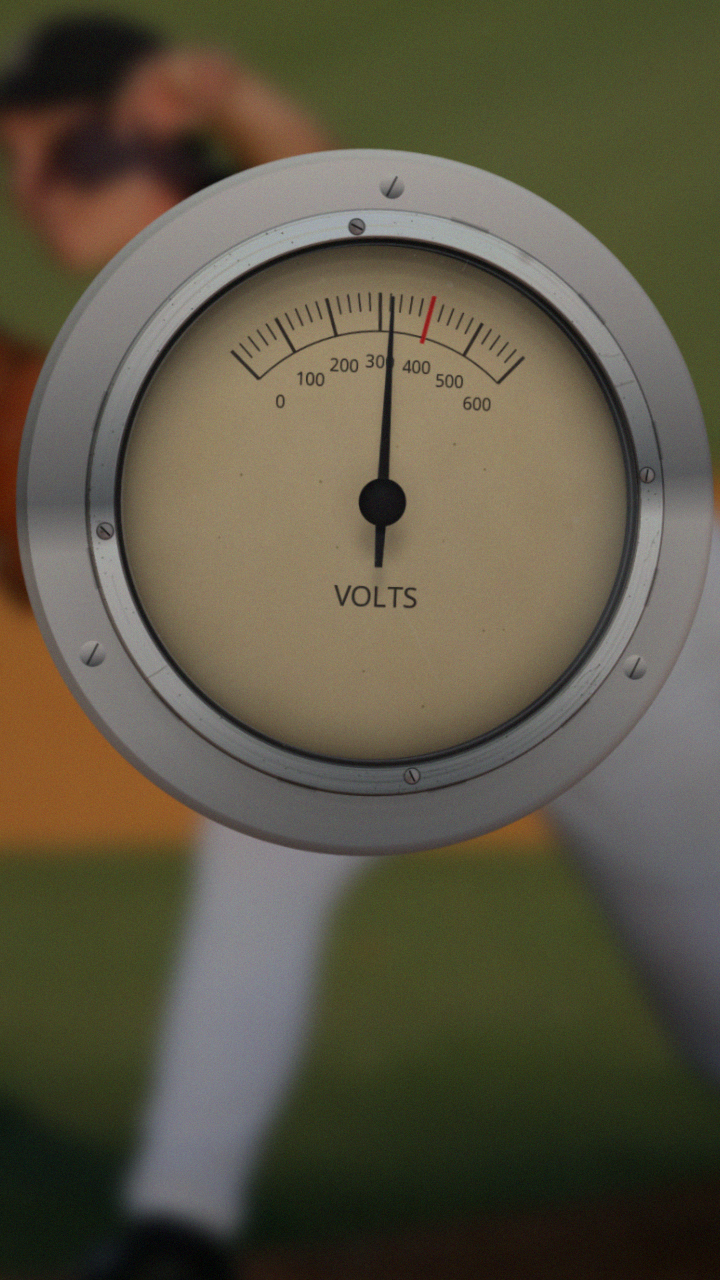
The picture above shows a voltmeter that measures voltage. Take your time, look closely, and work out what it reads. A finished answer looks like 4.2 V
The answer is 320 V
